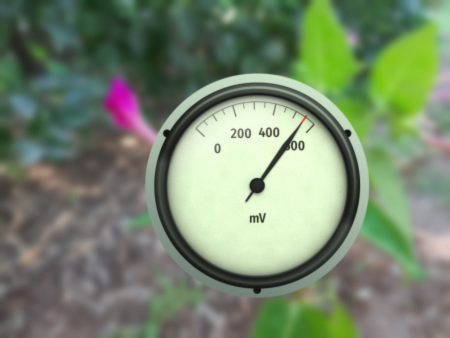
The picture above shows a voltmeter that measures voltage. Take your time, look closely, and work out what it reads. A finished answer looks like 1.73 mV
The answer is 550 mV
